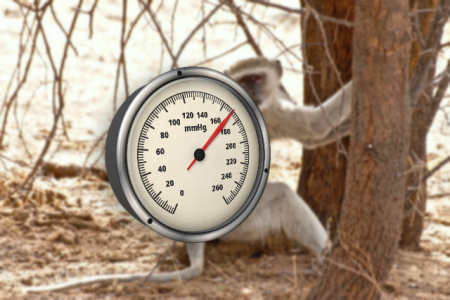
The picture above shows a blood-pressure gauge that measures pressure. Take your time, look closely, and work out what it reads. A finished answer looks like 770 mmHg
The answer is 170 mmHg
